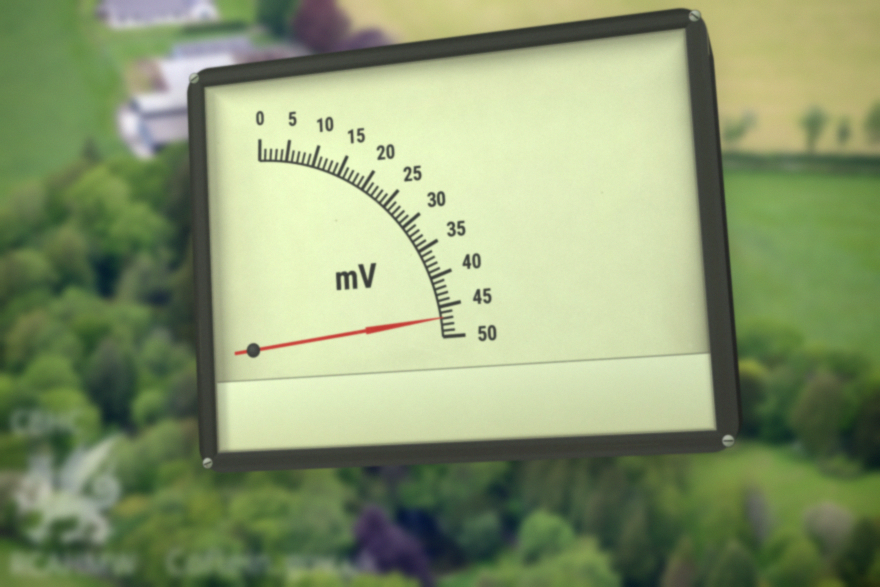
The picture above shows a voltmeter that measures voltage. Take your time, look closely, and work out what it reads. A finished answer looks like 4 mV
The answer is 47 mV
